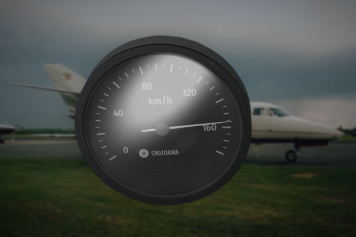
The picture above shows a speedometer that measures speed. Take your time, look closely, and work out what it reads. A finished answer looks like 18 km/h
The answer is 155 km/h
